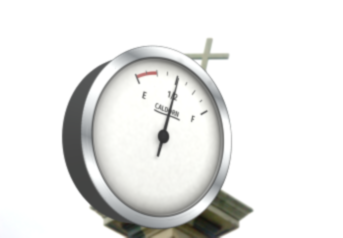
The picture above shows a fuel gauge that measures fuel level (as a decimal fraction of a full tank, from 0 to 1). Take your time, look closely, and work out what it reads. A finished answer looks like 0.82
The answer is 0.5
